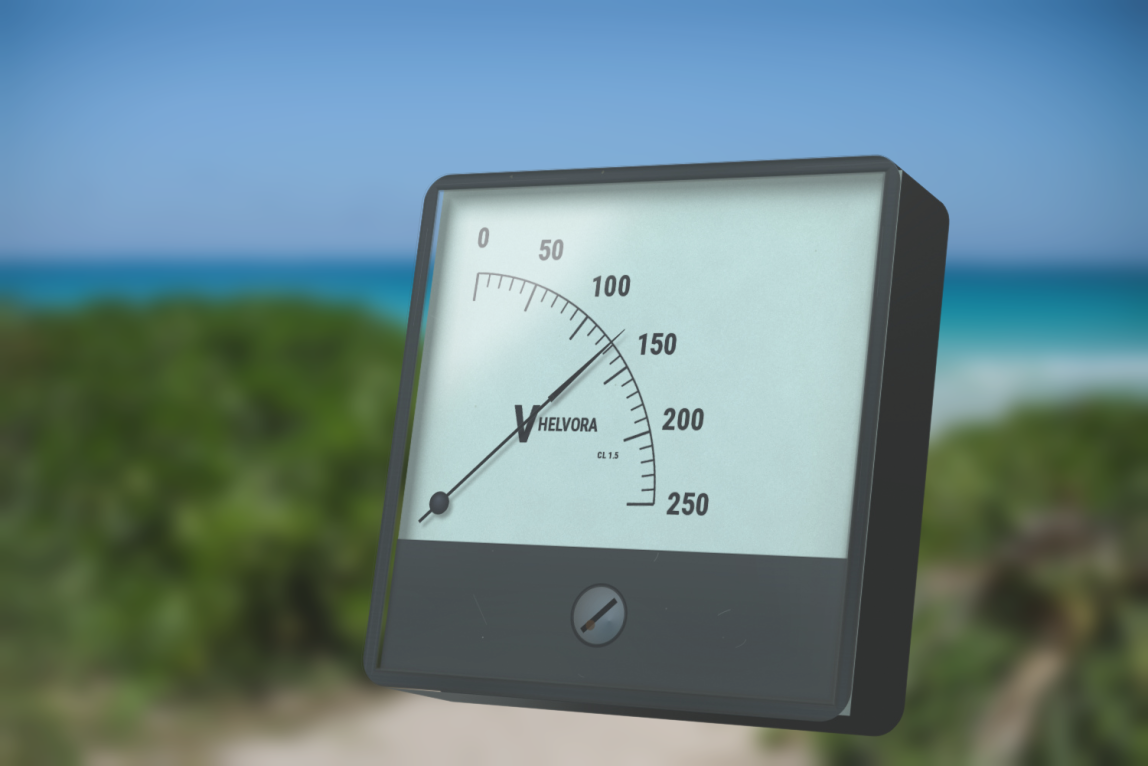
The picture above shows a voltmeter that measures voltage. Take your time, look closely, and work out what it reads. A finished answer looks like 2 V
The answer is 130 V
